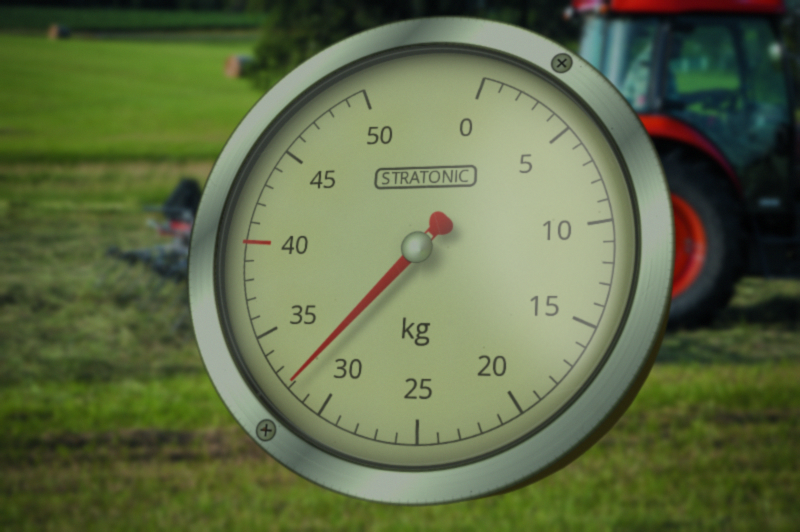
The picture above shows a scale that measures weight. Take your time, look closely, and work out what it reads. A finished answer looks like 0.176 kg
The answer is 32 kg
